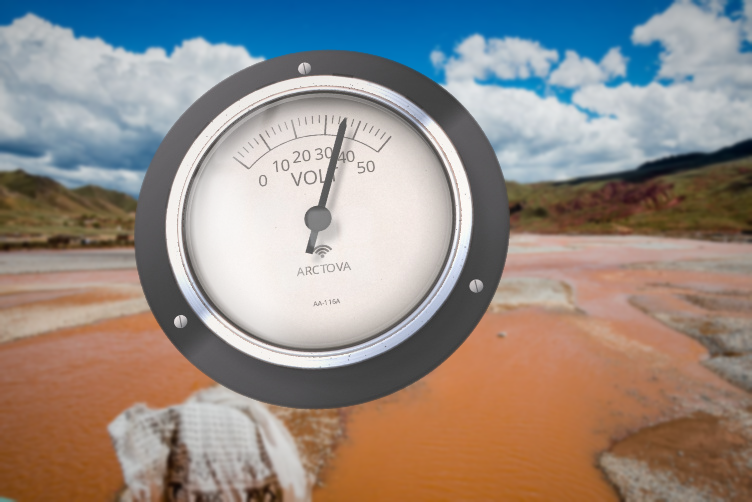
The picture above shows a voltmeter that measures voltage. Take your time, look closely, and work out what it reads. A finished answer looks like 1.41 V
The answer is 36 V
